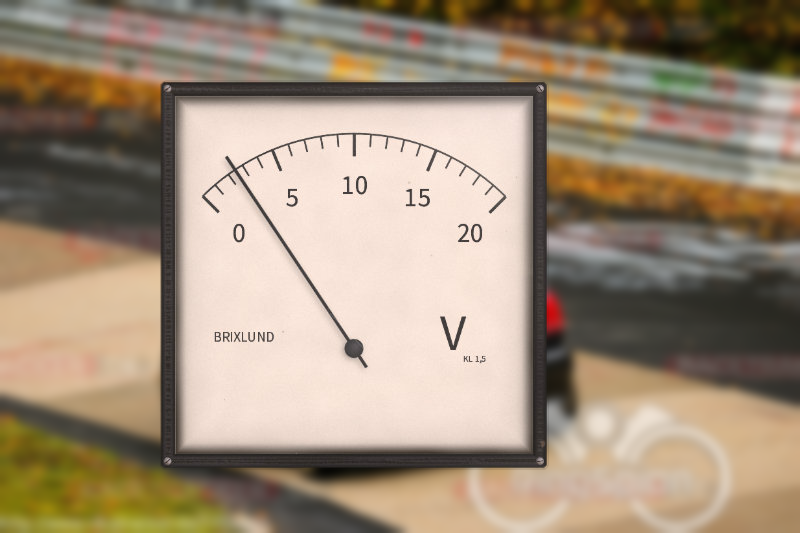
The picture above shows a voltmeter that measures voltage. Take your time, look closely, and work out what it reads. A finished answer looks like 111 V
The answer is 2.5 V
